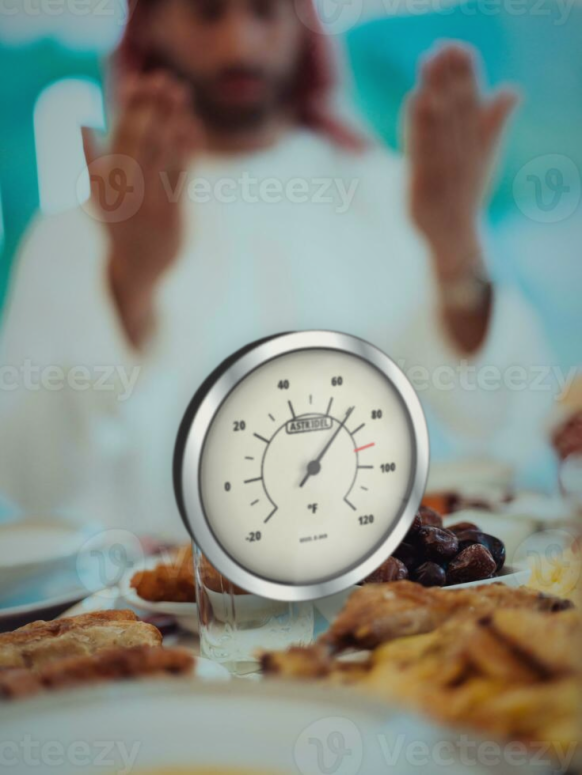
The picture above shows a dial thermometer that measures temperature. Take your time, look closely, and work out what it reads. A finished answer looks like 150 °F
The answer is 70 °F
